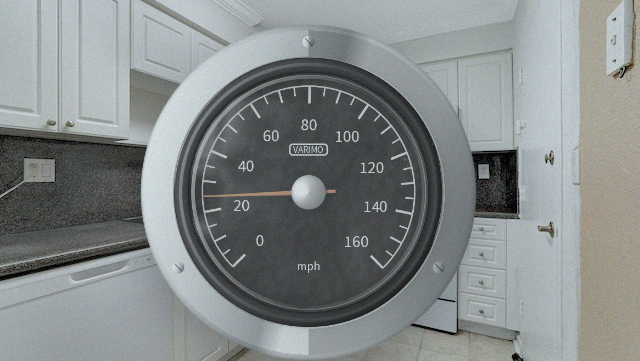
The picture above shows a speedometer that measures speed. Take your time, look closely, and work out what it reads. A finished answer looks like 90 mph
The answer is 25 mph
